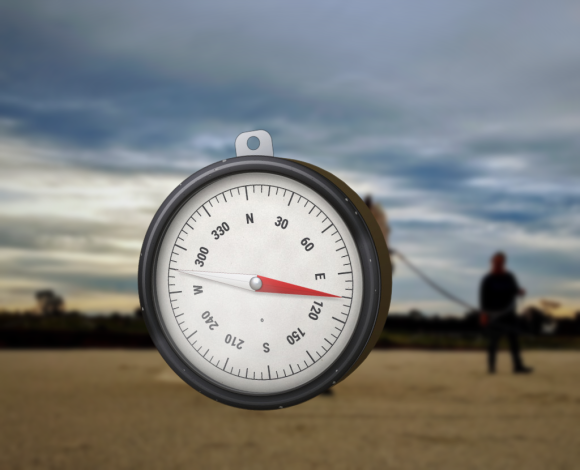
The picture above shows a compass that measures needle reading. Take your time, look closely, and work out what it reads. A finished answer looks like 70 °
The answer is 105 °
